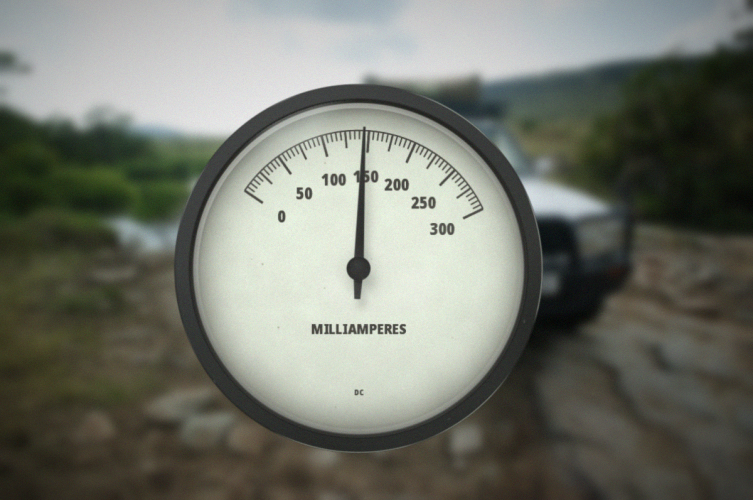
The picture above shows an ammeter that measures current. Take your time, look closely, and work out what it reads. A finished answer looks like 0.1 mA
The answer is 145 mA
